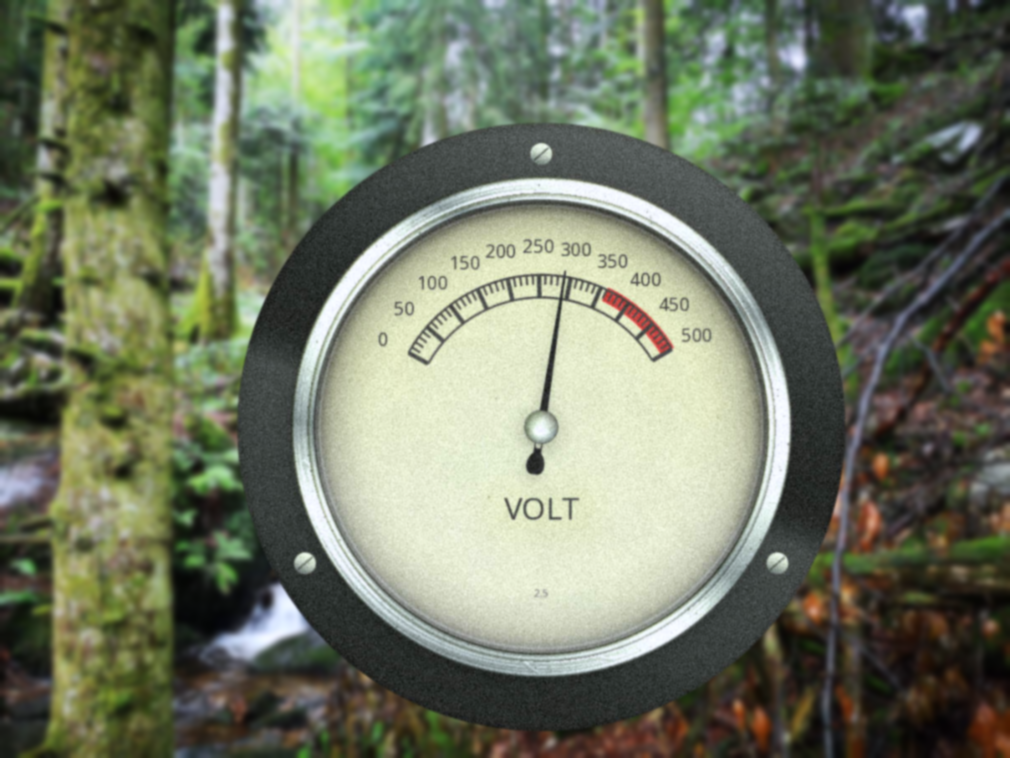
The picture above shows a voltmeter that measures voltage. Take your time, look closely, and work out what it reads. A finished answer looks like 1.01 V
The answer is 290 V
